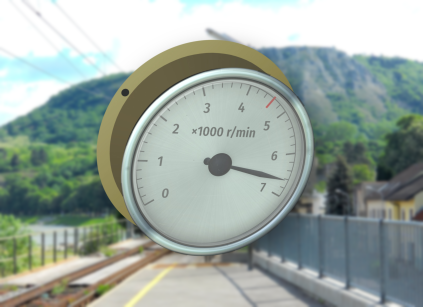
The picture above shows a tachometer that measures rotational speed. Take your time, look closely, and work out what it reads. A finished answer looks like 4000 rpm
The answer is 6600 rpm
